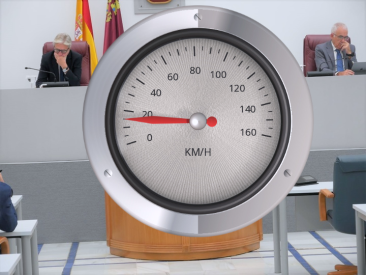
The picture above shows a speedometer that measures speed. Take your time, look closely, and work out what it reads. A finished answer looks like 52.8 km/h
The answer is 15 km/h
